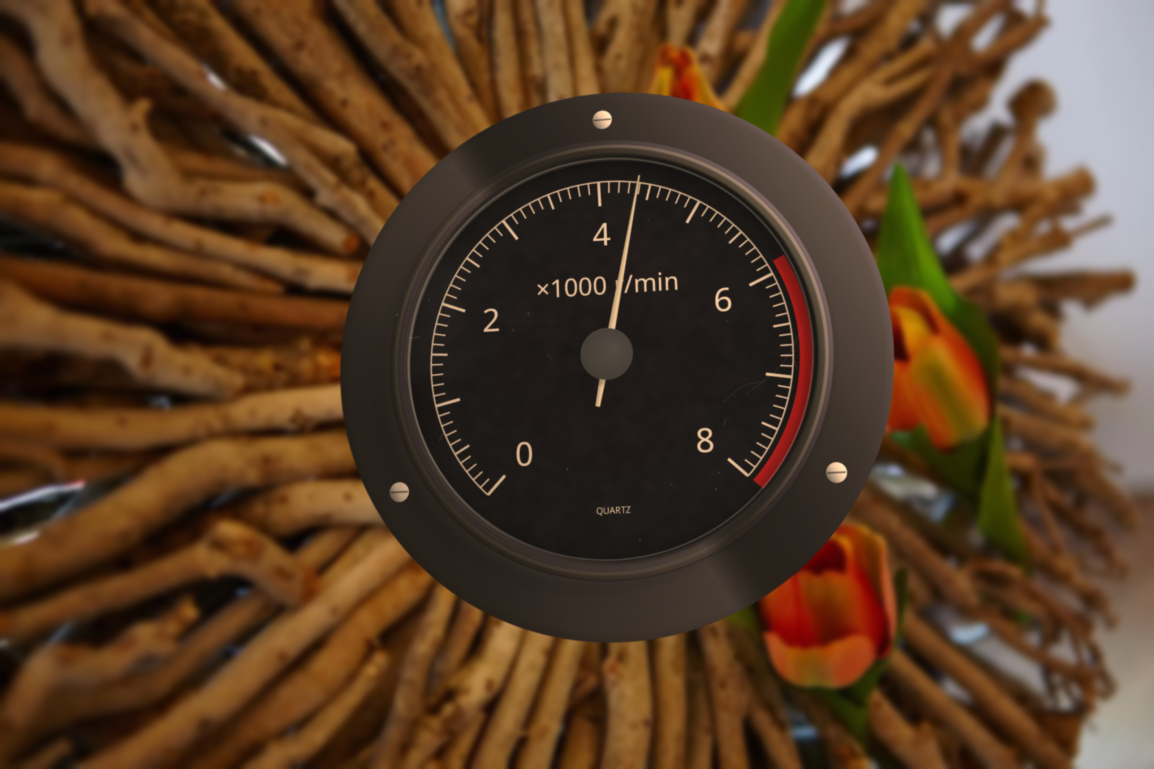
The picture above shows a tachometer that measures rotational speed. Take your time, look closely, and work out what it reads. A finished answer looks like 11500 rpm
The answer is 4400 rpm
